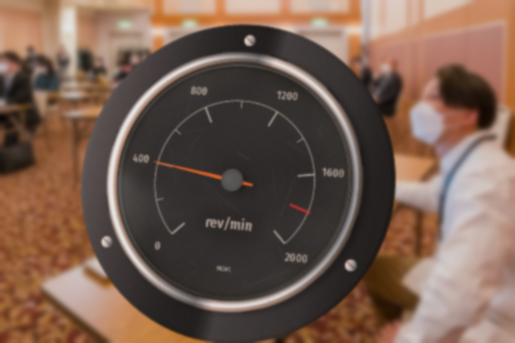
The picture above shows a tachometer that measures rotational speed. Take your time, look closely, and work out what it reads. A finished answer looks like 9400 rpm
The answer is 400 rpm
